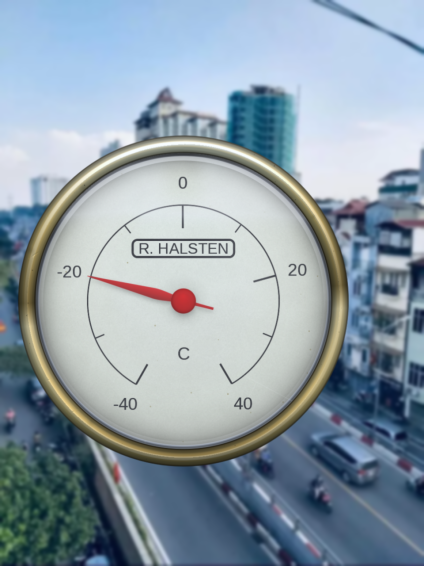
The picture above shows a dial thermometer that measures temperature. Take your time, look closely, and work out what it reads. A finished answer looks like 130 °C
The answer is -20 °C
